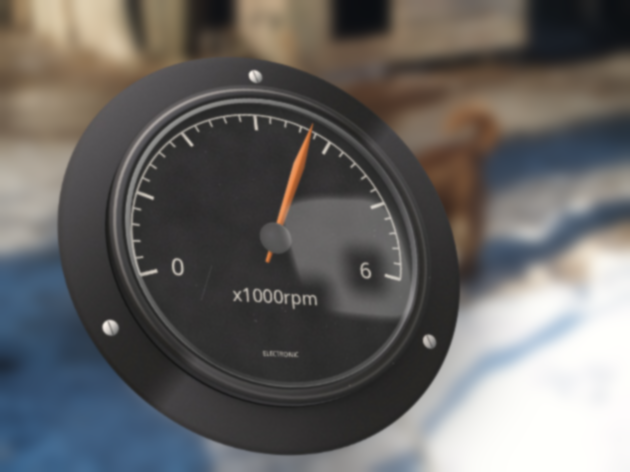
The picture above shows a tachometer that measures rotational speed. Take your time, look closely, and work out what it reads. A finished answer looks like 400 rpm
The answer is 3700 rpm
